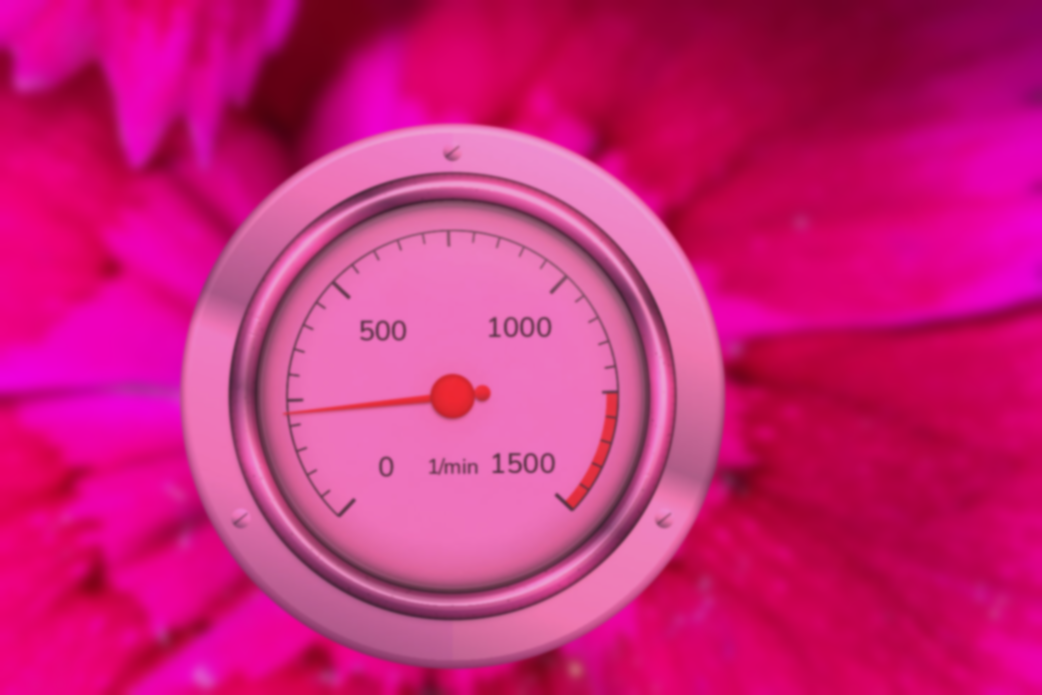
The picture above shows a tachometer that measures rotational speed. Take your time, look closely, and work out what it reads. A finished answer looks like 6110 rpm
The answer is 225 rpm
